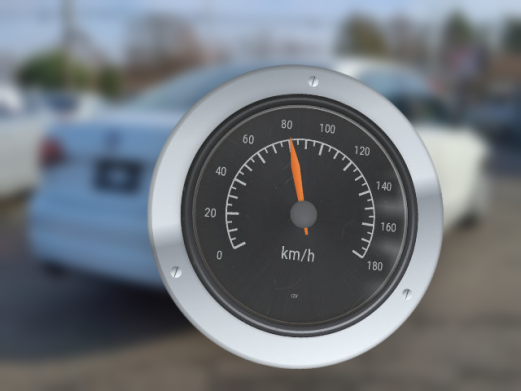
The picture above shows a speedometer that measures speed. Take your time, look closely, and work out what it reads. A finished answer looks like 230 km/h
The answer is 80 km/h
